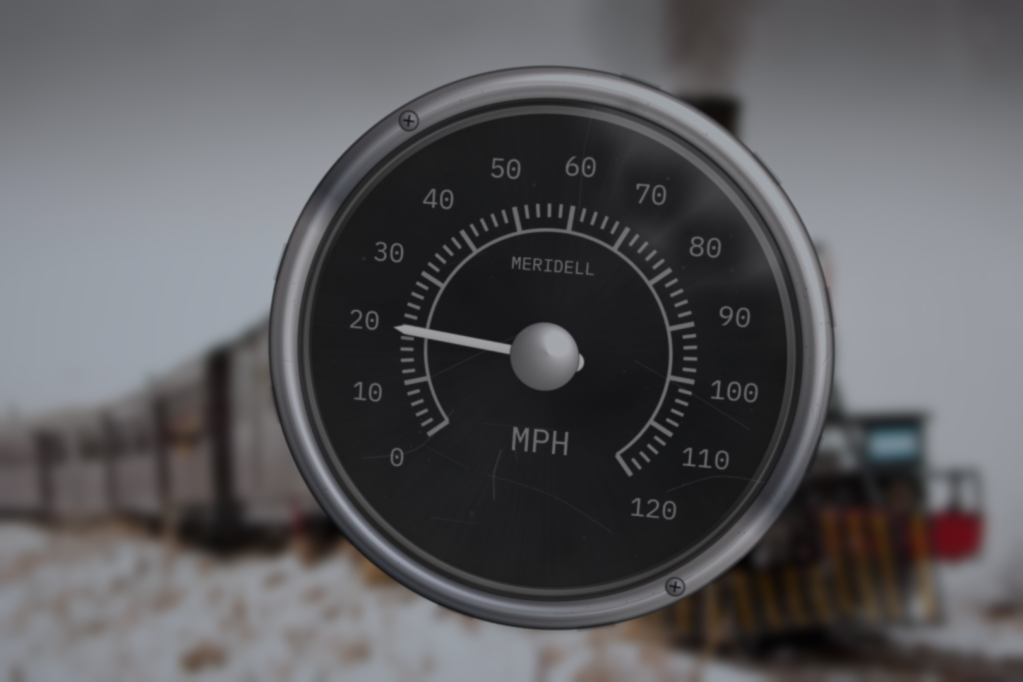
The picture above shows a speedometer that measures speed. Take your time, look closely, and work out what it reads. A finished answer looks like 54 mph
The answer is 20 mph
